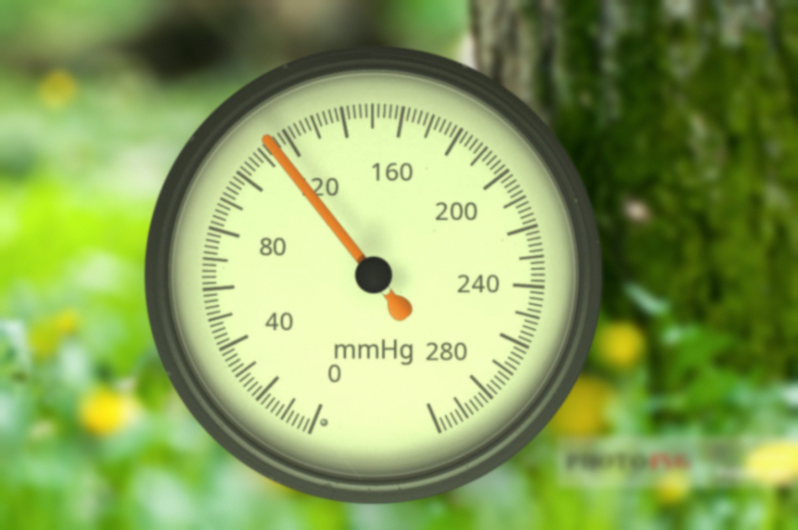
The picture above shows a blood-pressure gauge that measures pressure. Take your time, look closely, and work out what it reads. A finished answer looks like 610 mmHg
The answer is 114 mmHg
